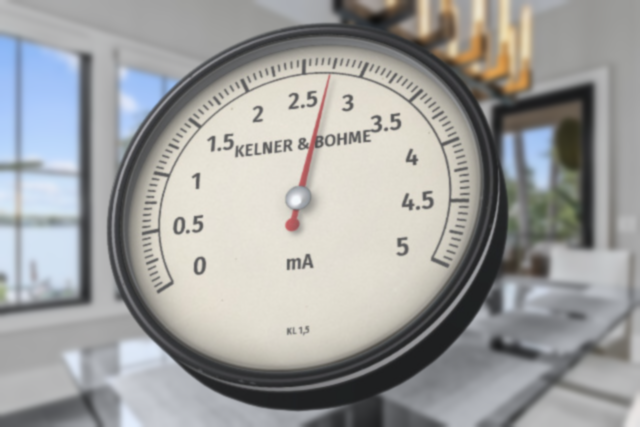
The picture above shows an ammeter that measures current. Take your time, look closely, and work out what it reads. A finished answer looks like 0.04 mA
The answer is 2.75 mA
